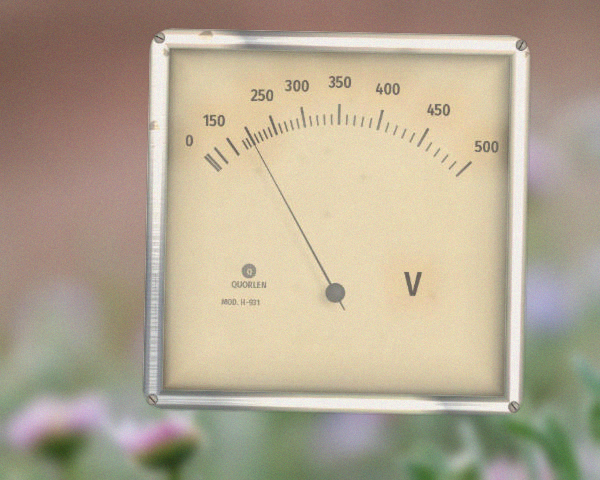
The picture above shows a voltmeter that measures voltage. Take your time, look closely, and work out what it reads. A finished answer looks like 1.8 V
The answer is 200 V
